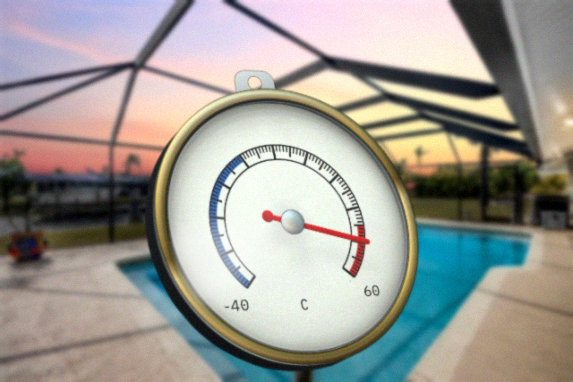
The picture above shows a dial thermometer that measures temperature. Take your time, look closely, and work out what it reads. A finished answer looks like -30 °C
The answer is 50 °C
